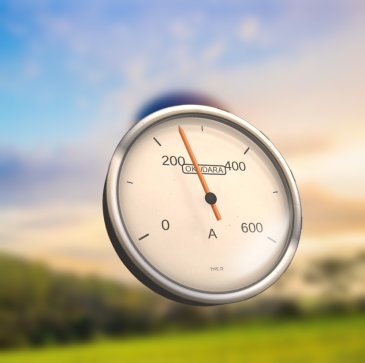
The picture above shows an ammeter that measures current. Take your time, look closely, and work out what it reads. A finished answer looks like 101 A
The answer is 250 A
